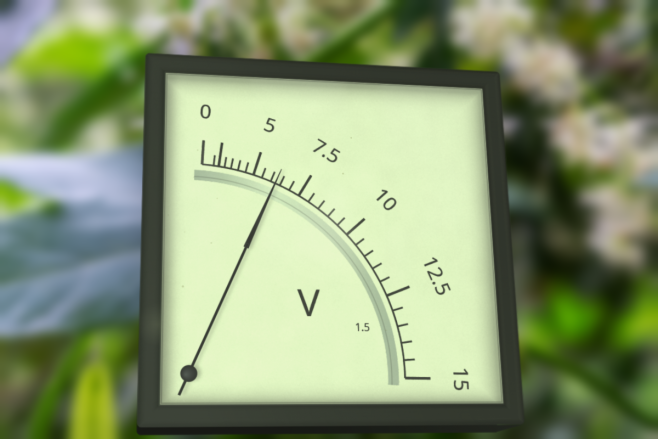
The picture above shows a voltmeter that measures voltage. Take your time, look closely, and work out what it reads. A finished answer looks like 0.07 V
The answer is 6.25 V
